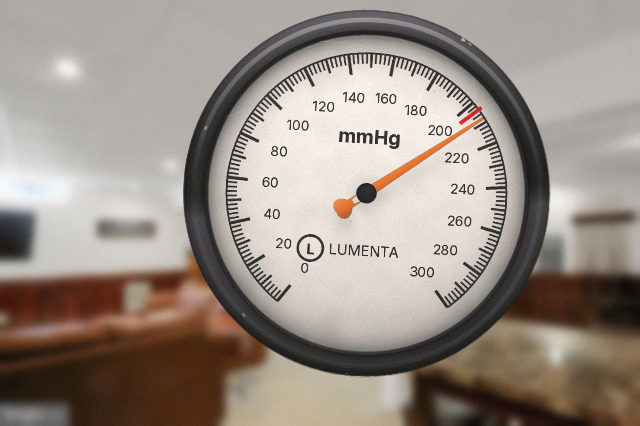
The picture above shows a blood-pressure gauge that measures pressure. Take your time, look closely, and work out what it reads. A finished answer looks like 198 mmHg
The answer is 208 mmHg
